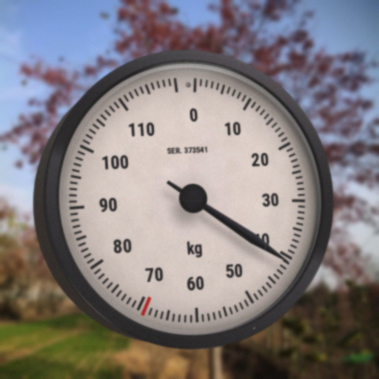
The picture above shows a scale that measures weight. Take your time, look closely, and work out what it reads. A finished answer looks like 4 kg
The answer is 41 kg
